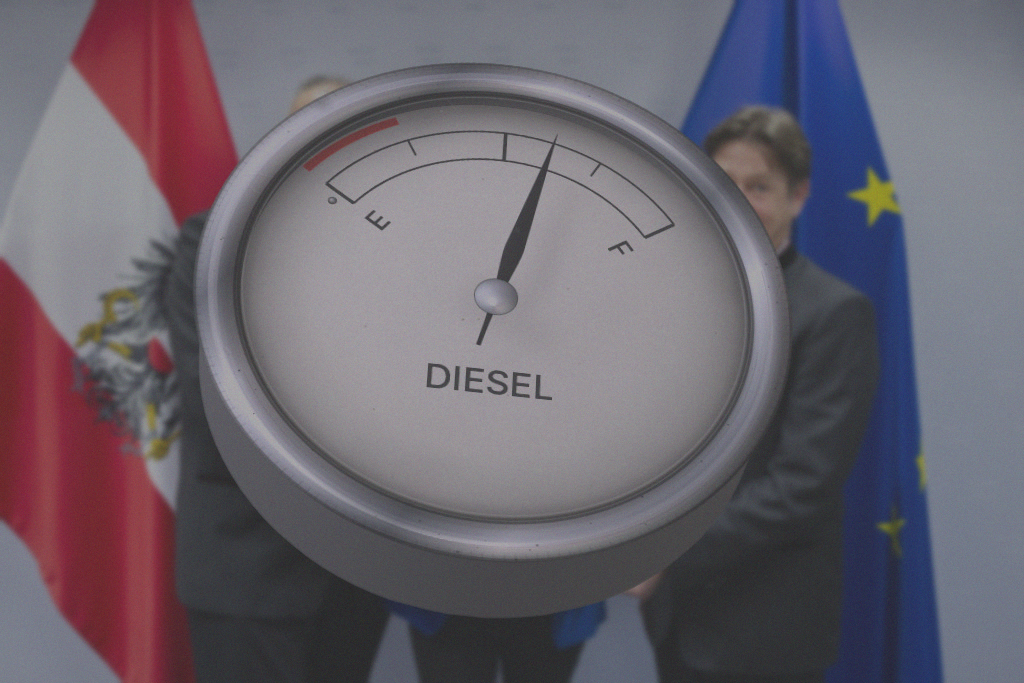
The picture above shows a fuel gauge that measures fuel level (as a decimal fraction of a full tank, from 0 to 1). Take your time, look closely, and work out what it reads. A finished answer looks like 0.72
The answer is 0.625
